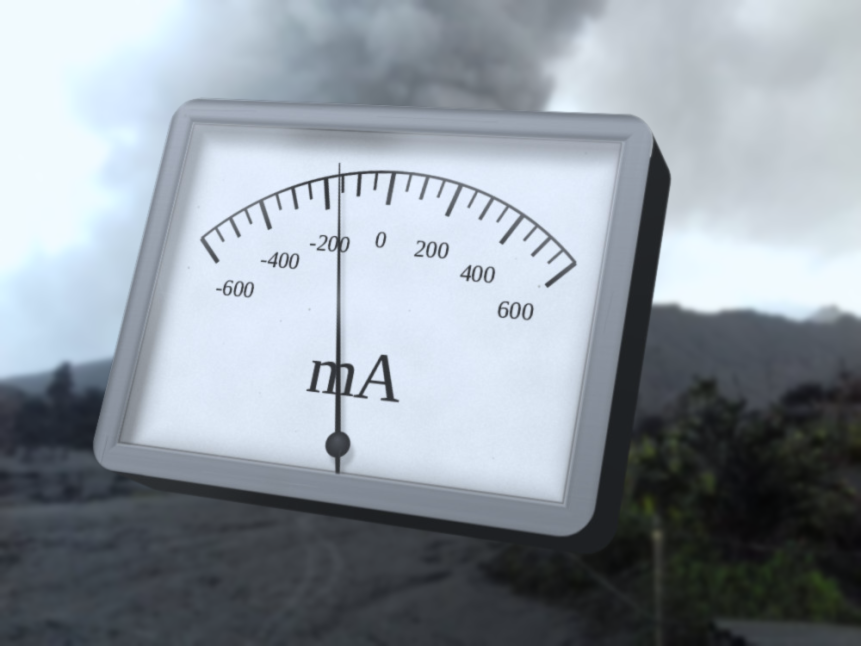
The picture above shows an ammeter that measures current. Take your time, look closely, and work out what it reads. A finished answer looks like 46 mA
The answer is -150 mA
